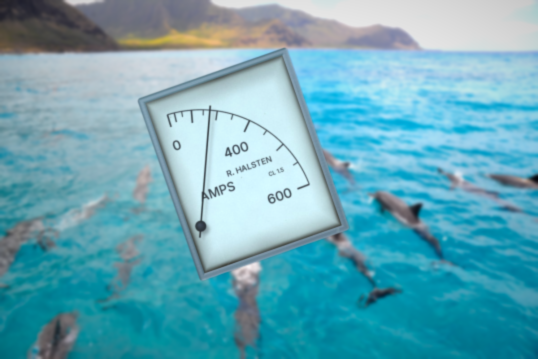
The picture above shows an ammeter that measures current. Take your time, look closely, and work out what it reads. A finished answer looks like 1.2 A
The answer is 275 A
